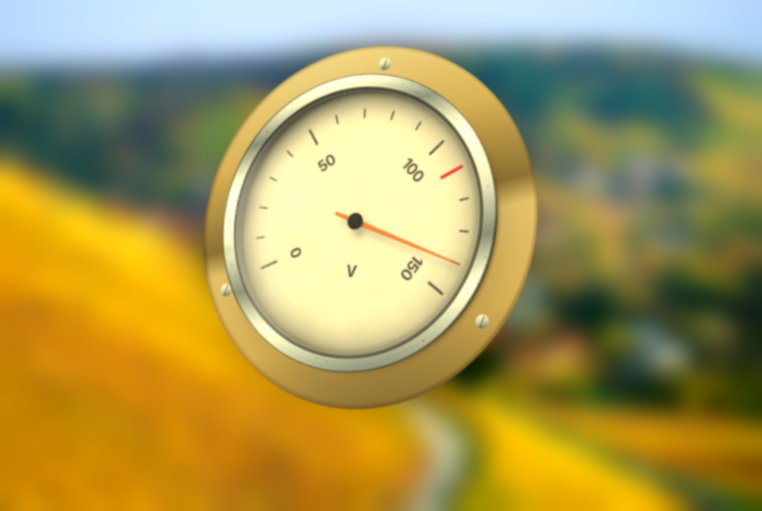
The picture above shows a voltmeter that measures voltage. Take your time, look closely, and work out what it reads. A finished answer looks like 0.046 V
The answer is 140 V
